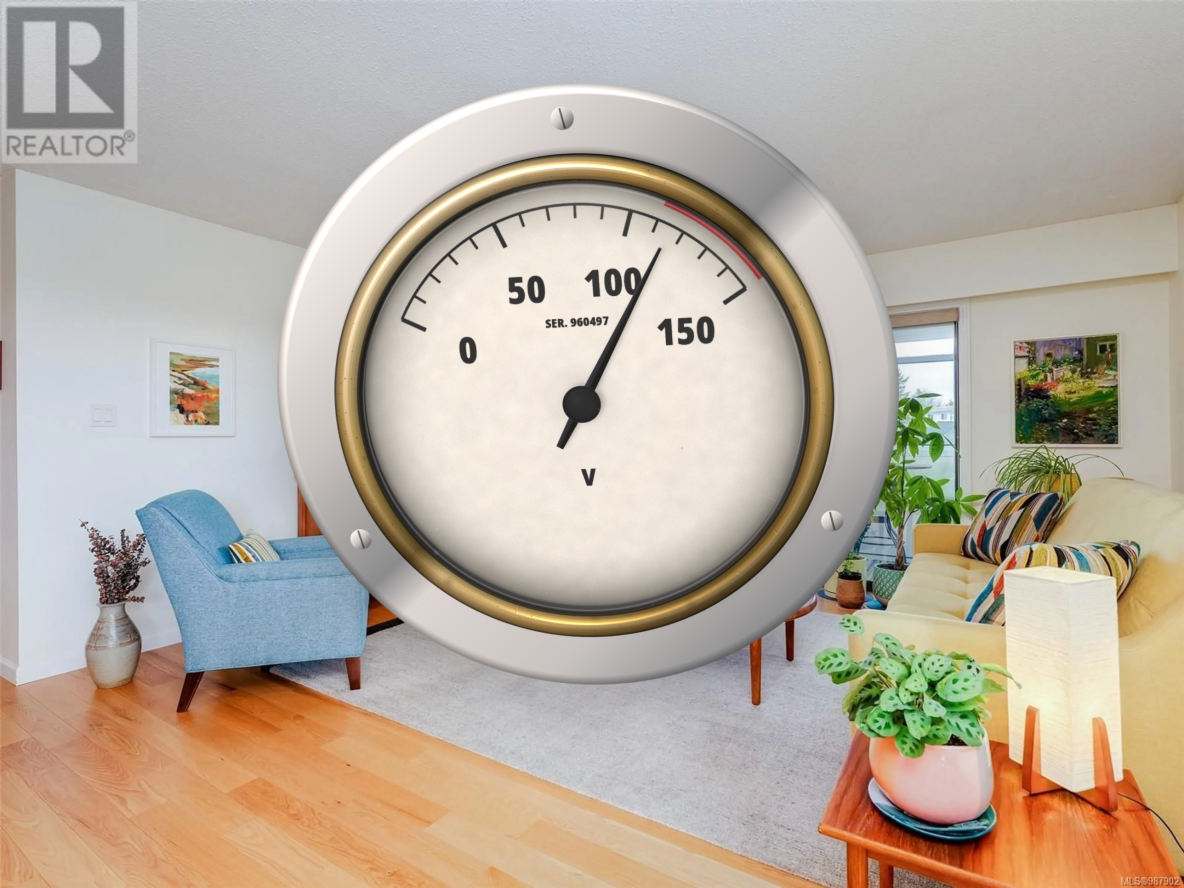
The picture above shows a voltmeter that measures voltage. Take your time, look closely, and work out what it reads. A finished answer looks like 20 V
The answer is 115 V
